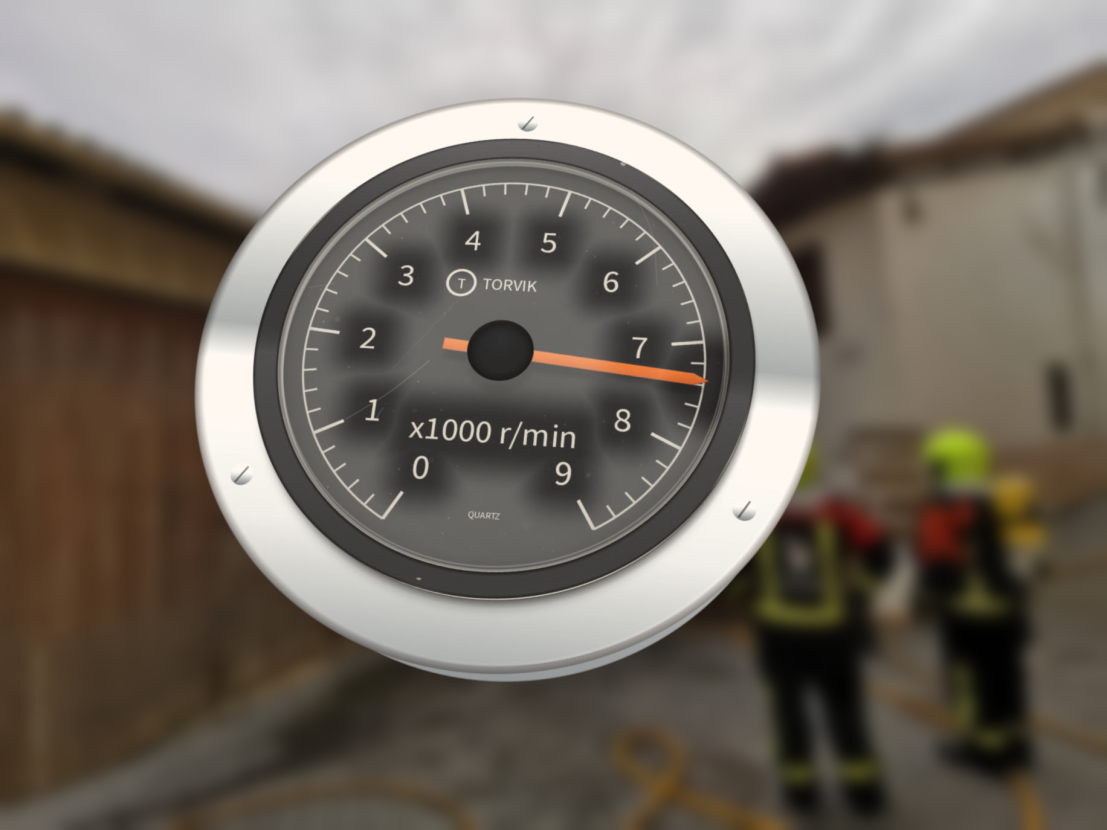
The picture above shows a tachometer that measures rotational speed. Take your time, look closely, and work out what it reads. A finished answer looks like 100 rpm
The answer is 7400 rpm
